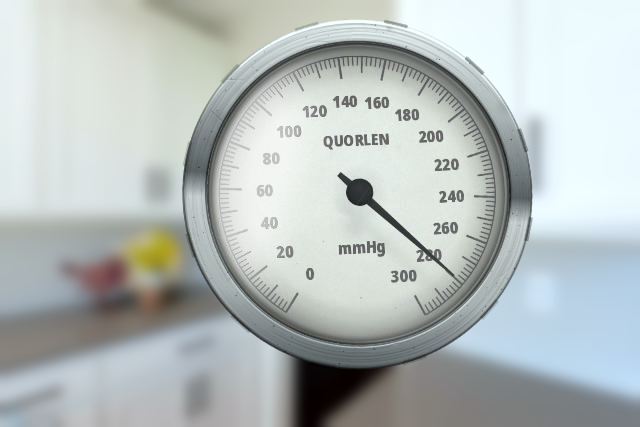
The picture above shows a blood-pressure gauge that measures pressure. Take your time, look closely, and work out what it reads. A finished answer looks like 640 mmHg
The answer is 280 mmHg
